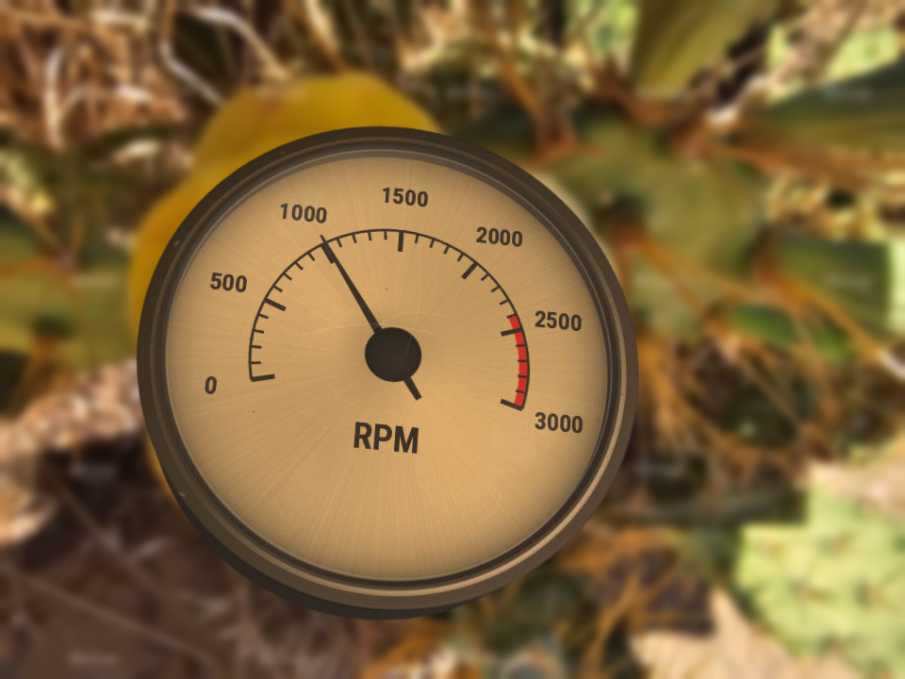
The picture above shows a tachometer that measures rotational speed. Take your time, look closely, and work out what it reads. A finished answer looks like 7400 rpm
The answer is 1000 rpm
